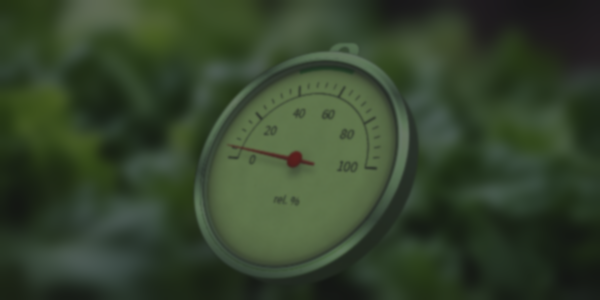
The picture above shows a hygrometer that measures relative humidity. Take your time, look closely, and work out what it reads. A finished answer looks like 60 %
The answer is 4 %
